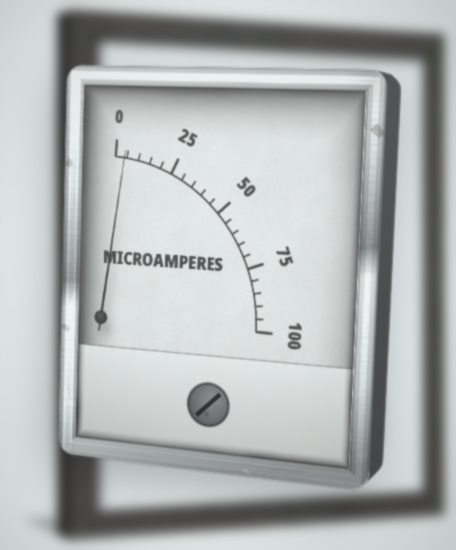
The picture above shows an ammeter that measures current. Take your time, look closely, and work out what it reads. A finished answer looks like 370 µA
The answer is 5 µA
